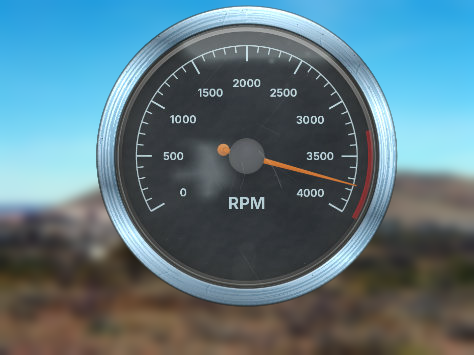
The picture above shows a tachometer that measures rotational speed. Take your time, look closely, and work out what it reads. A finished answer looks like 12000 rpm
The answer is 3750 rpm
